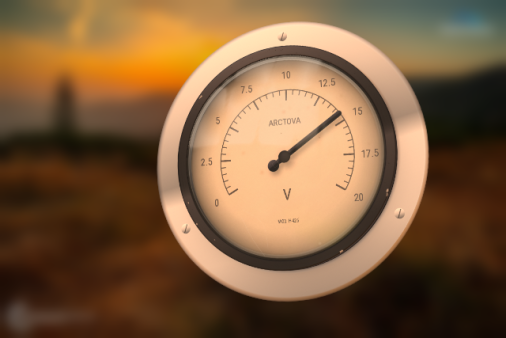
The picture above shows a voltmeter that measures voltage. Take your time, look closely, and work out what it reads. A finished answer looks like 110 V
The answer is 14.5 V
